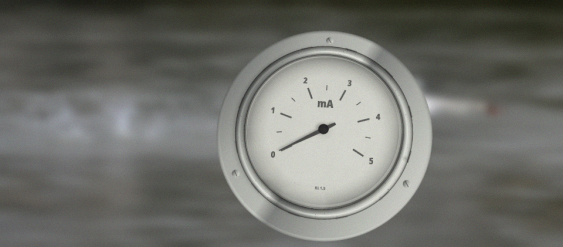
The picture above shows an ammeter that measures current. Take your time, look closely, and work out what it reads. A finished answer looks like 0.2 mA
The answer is 0 mA
